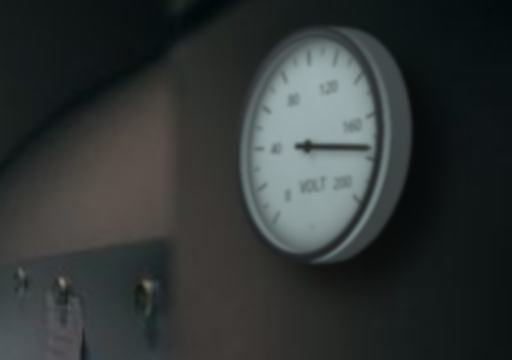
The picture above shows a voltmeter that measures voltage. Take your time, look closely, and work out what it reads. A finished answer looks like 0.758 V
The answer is 175 V
